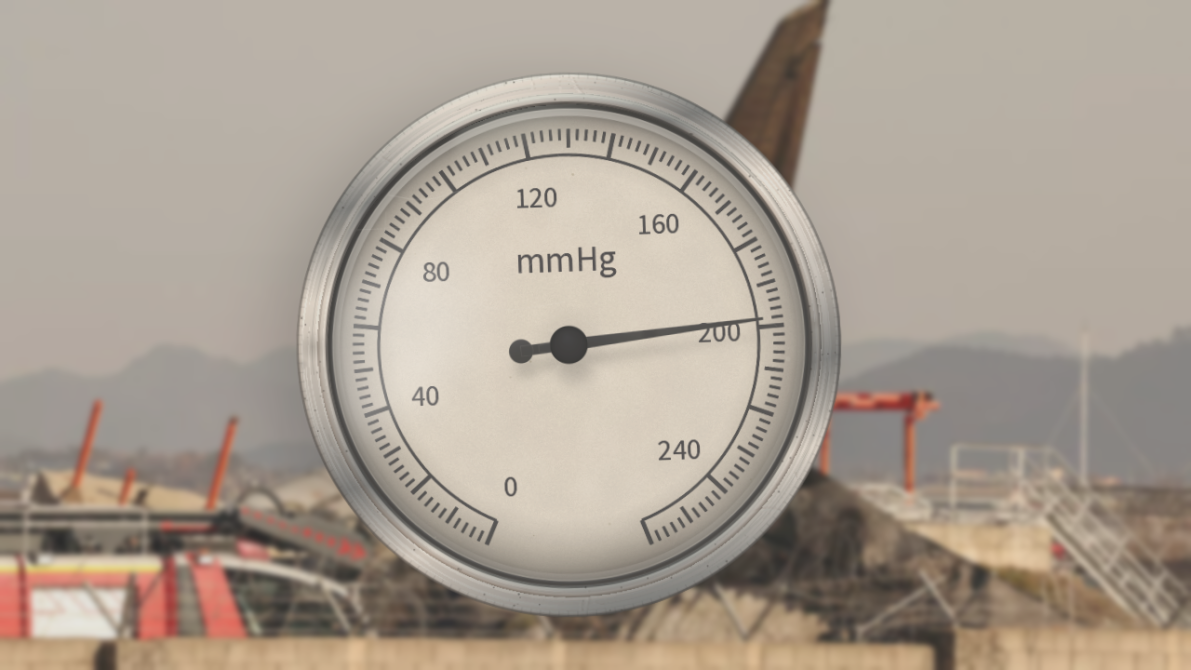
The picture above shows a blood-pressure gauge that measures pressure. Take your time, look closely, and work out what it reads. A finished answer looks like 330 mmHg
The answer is 198 mmHg
